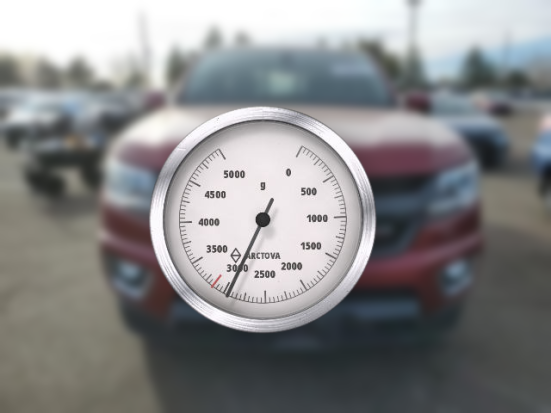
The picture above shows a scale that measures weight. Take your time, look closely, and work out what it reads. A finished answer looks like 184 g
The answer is 2950 g
